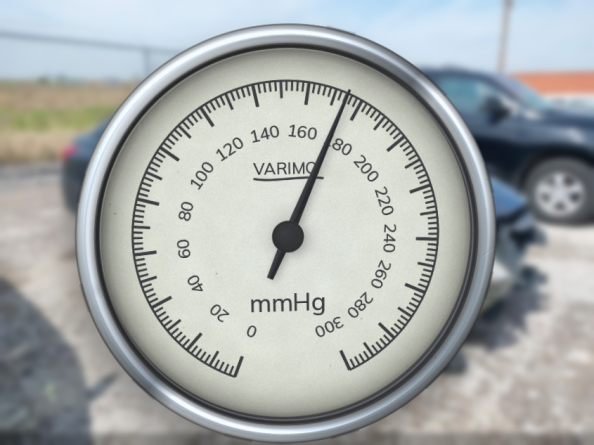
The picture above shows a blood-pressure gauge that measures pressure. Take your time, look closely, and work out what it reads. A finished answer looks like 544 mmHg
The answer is 174 mmHg
